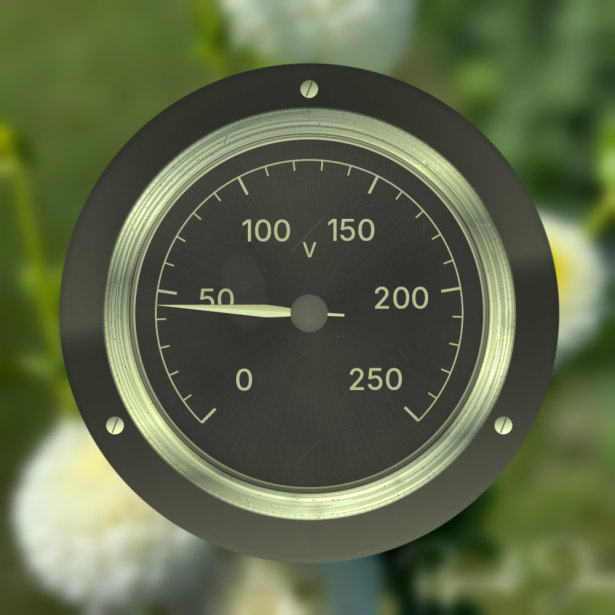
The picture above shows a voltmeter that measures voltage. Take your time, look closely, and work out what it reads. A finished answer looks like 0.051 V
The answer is 45 V
